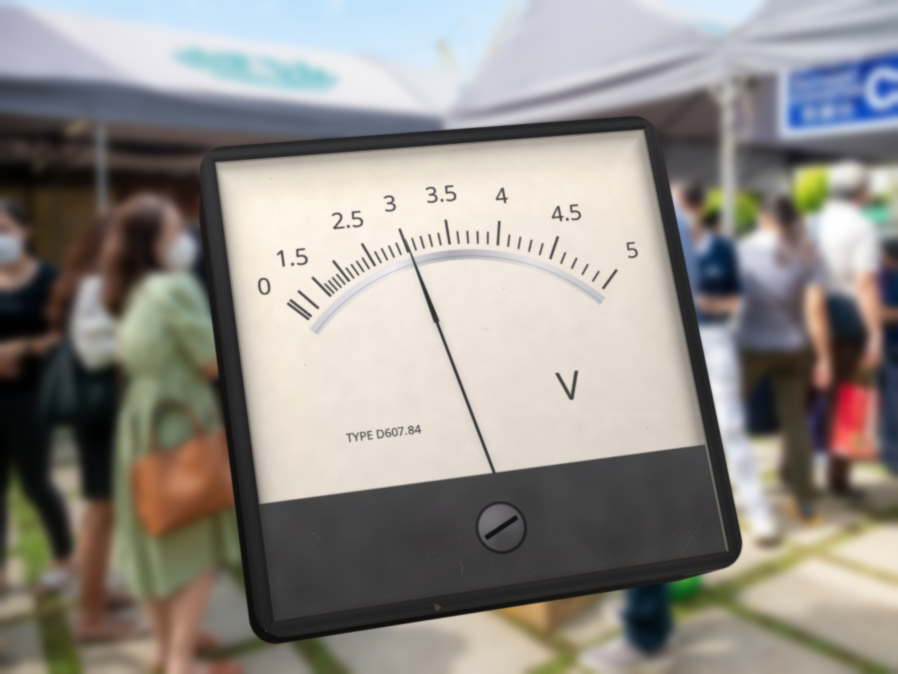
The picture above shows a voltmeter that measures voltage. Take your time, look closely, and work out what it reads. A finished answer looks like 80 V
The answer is 3 V
